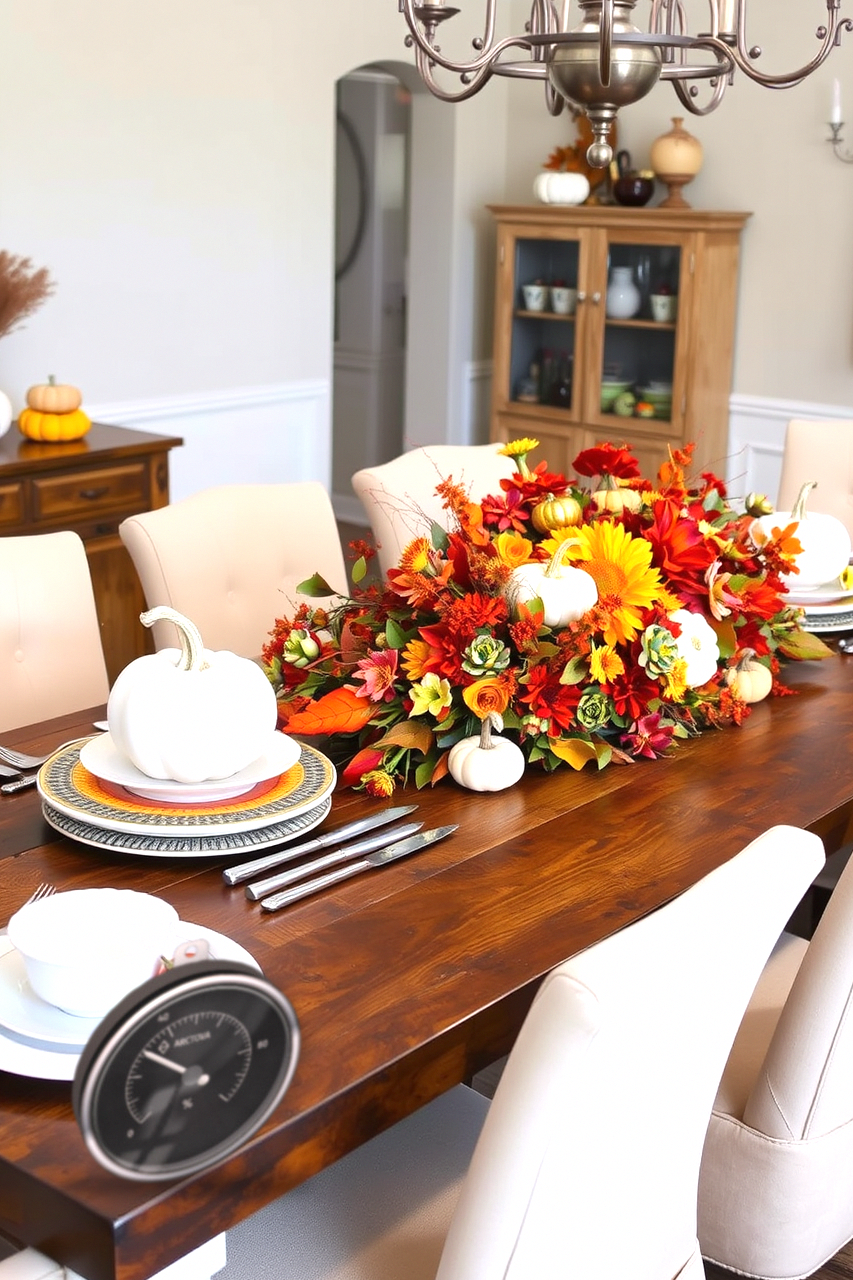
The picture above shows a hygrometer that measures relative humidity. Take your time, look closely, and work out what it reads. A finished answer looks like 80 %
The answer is 30 %
